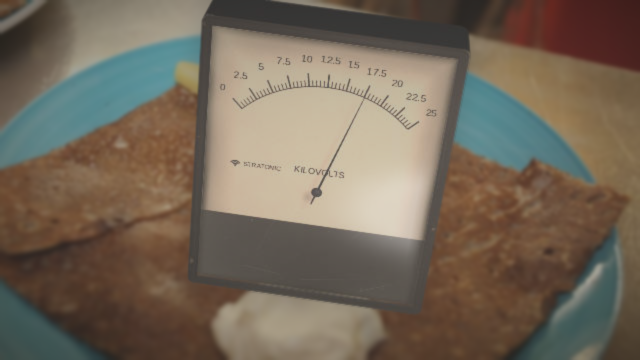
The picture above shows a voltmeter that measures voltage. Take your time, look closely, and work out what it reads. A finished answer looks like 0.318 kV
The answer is 17.5 kV
